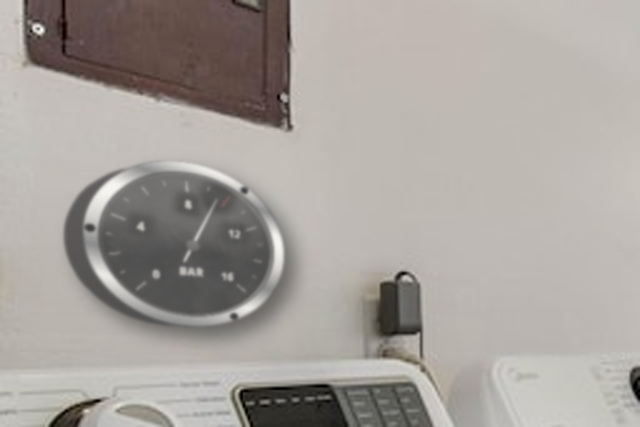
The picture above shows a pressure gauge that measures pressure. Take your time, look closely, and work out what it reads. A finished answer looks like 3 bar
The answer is 9.5 bar
